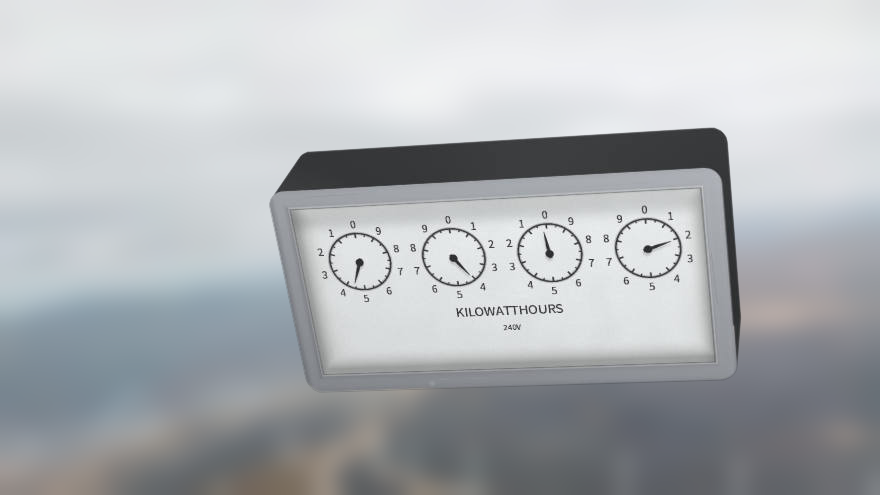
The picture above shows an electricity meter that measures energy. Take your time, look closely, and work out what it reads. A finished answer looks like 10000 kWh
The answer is 4402 kWh
